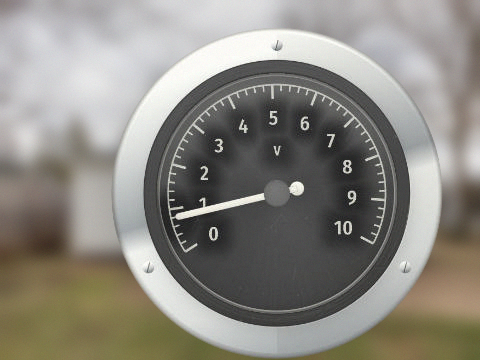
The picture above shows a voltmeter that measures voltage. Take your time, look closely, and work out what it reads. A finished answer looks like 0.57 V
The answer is 0.8 V
